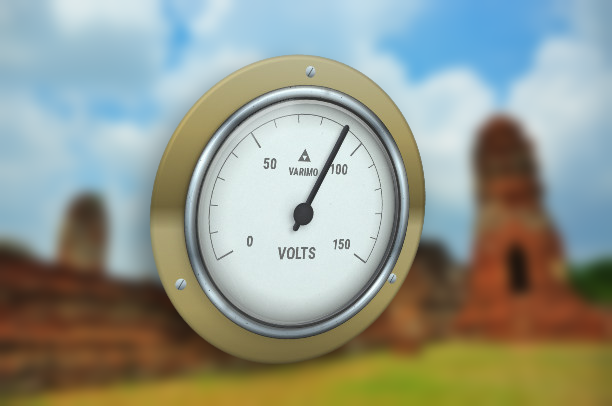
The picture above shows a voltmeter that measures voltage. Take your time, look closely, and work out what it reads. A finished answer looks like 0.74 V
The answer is 90 V
